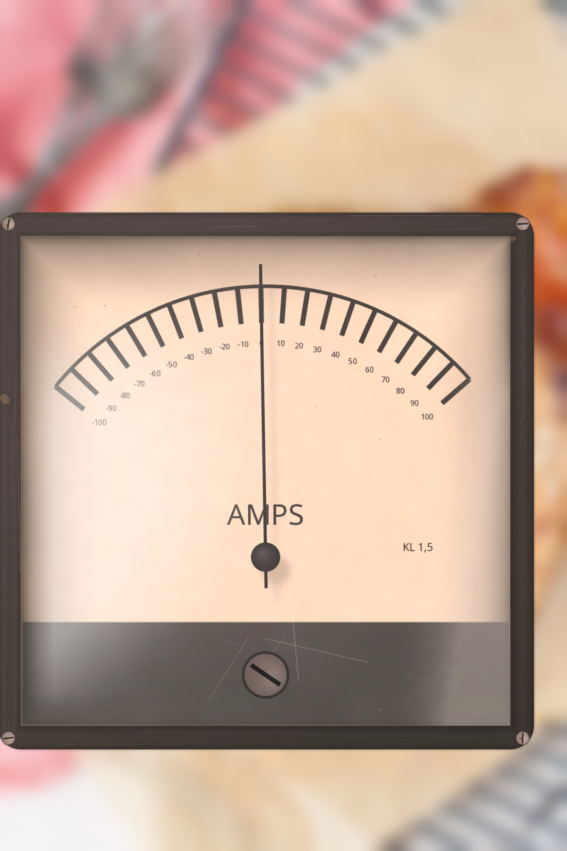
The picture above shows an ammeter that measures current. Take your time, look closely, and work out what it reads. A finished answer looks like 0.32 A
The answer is 0 A
